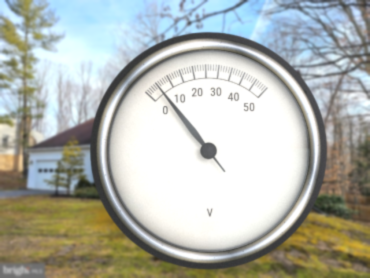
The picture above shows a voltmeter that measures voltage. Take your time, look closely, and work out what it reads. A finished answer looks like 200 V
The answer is 5 V
